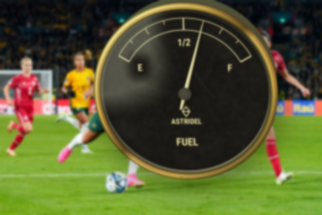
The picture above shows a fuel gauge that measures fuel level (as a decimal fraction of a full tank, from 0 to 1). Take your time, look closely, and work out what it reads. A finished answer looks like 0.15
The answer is 0.625
